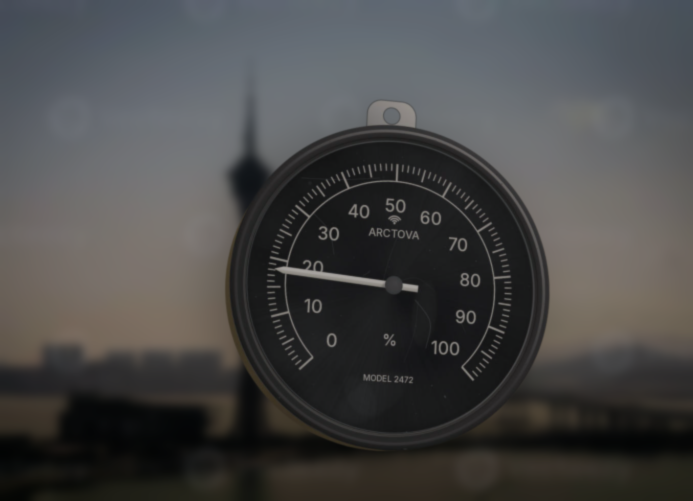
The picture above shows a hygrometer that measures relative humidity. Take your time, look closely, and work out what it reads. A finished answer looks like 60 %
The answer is 18 %
